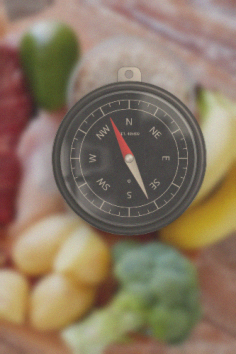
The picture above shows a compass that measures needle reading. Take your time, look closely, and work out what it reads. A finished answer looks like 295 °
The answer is 335 °
